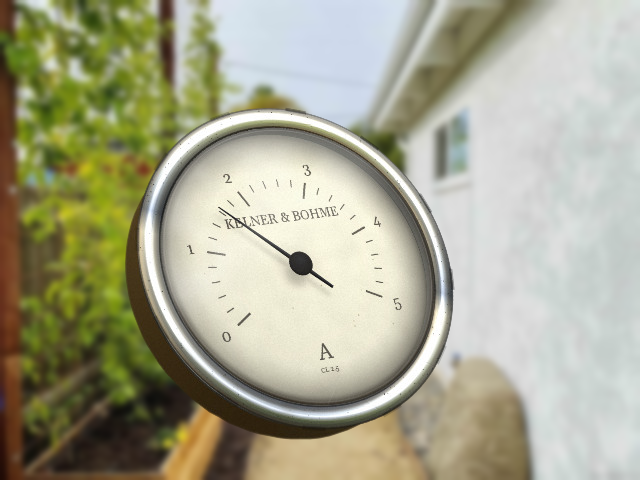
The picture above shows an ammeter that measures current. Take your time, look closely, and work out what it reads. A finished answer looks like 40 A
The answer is 1.6 A
